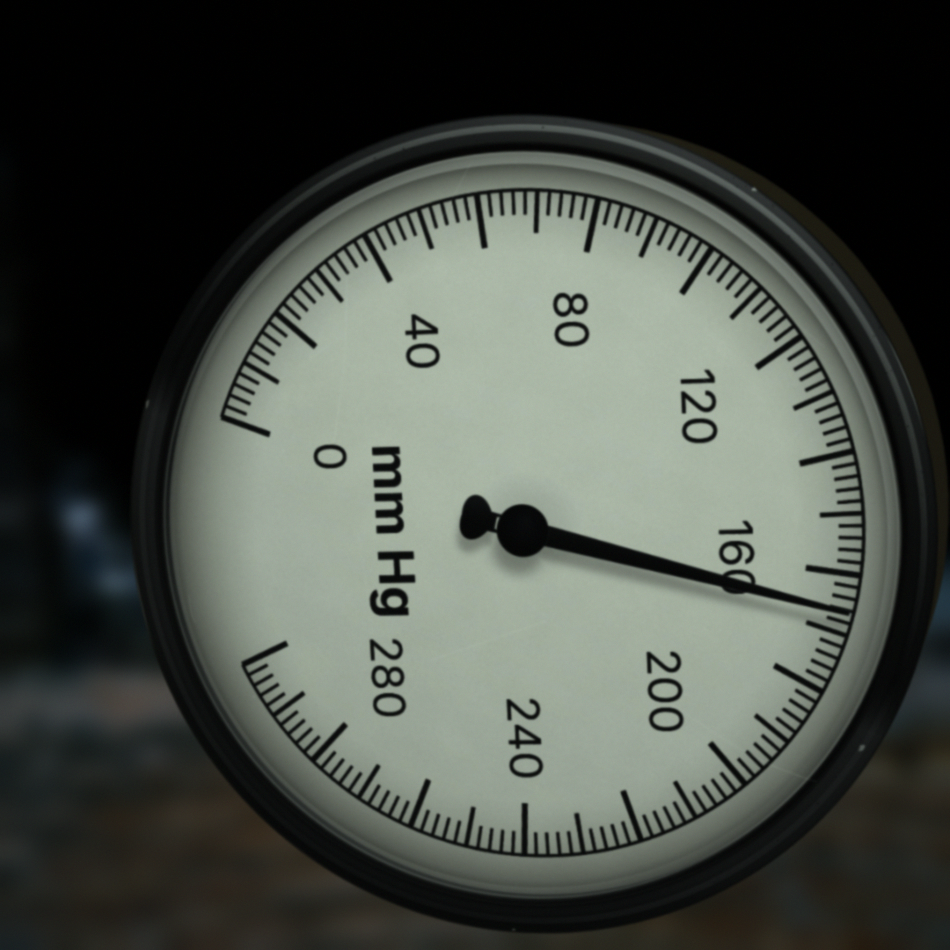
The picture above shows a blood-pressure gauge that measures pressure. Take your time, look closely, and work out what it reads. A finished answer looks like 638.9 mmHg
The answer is 166 mmHg
